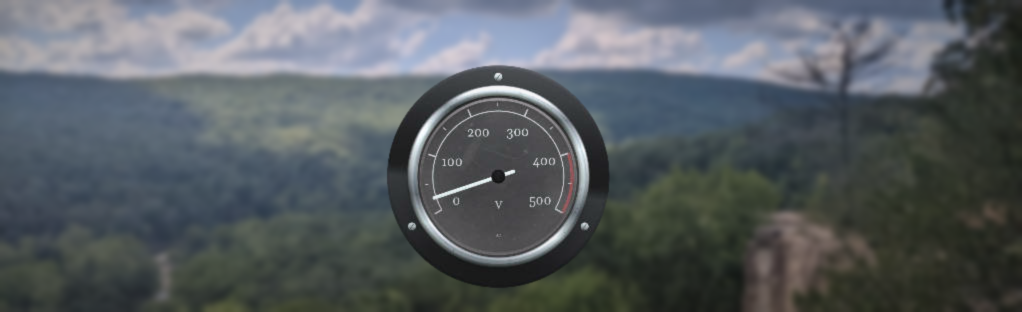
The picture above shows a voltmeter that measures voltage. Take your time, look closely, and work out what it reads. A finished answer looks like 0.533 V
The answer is 25 V
